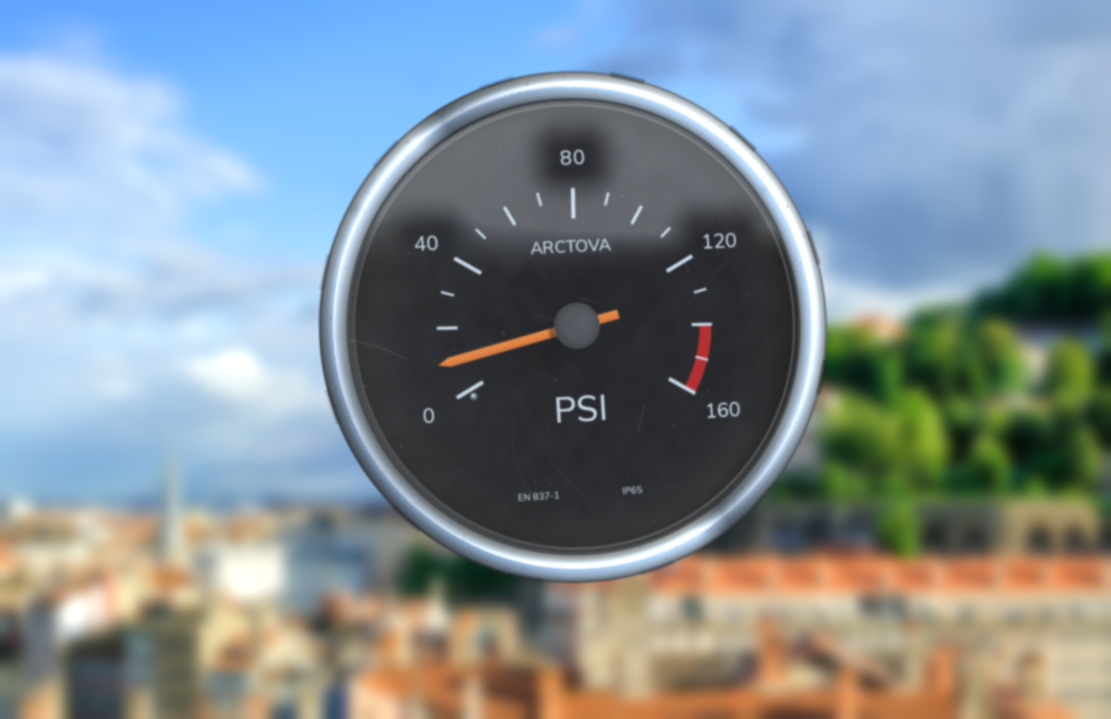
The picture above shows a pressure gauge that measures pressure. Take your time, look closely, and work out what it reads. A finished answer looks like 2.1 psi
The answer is 10 psi
